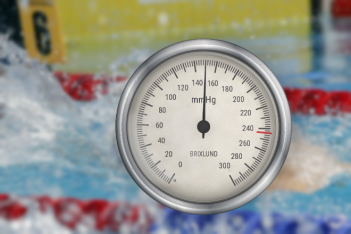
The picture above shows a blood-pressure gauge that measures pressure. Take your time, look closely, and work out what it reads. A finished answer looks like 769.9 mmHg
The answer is 150 mmHg
